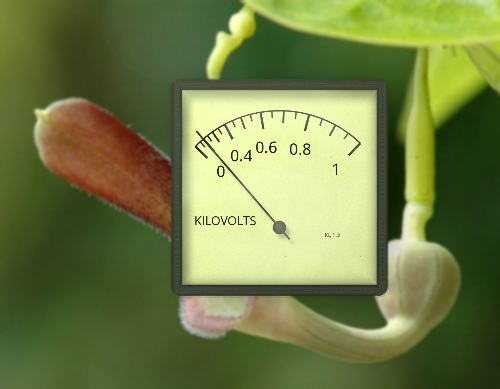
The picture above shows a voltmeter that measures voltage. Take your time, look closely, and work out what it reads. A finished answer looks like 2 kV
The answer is 0.2 kV
